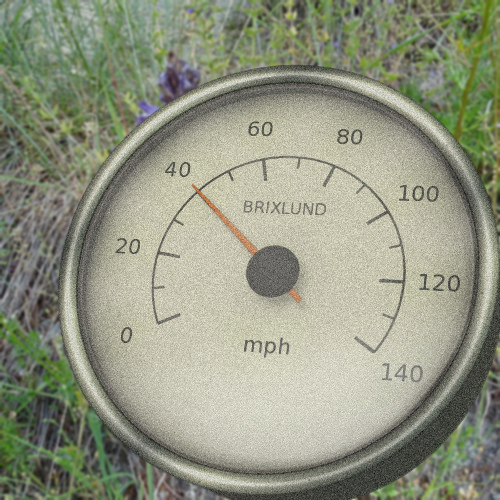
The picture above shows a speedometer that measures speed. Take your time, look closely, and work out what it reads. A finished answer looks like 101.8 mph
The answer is 40 mph
